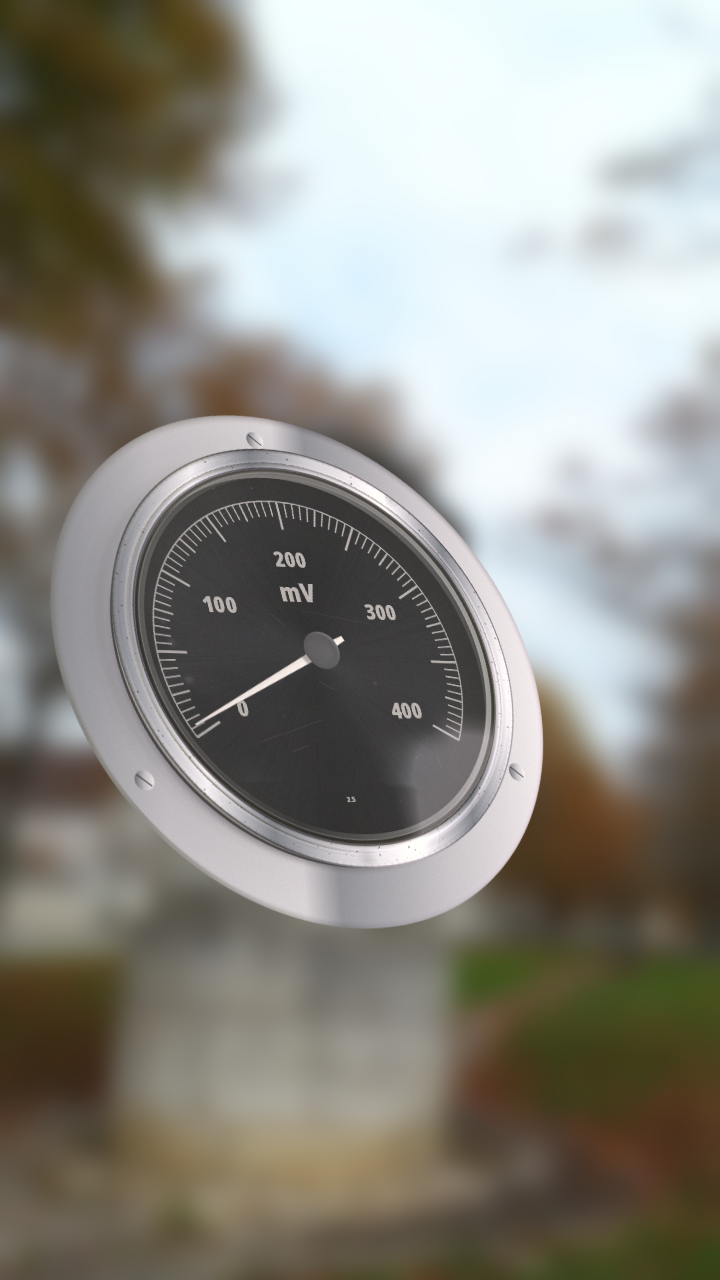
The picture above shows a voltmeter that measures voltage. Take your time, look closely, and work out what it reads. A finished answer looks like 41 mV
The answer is 5 mV
